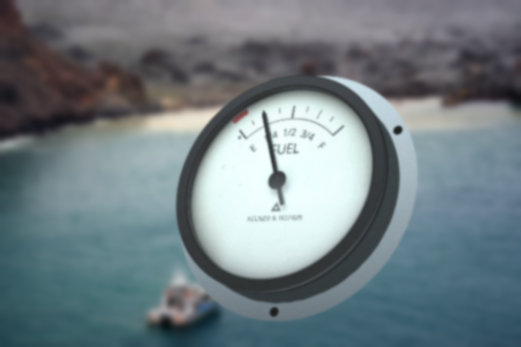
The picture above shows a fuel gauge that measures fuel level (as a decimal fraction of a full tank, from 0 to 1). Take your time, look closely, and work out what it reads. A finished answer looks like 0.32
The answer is 0.25
